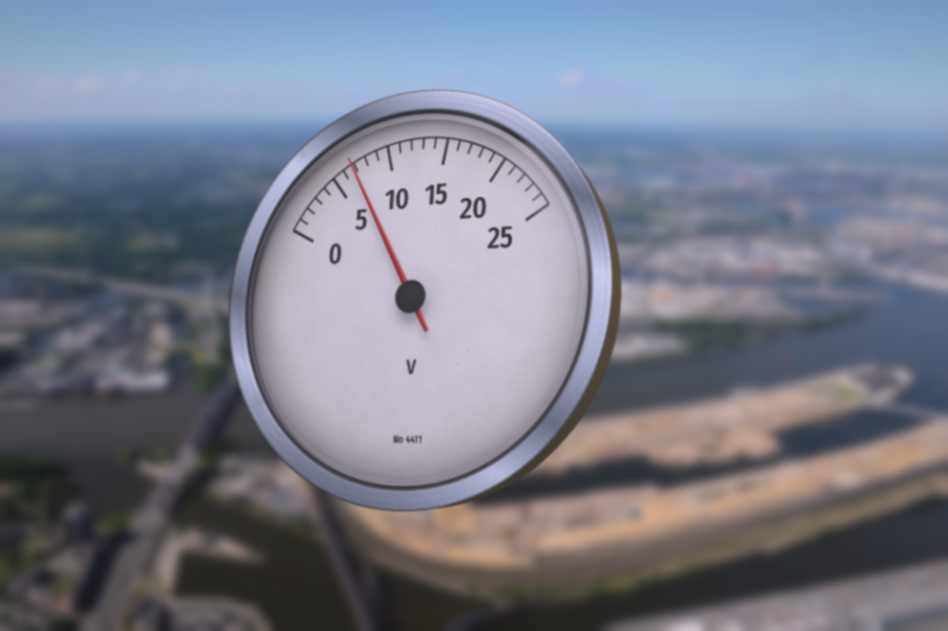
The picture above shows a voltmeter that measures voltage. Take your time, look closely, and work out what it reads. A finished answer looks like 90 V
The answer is 7 V
